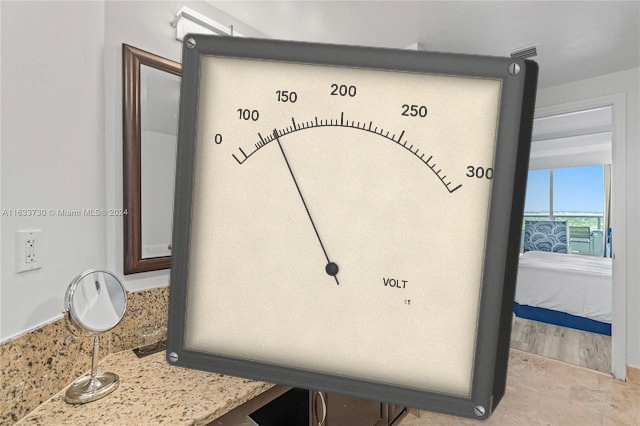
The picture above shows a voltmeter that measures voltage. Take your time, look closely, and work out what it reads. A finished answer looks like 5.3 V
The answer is 125 V
